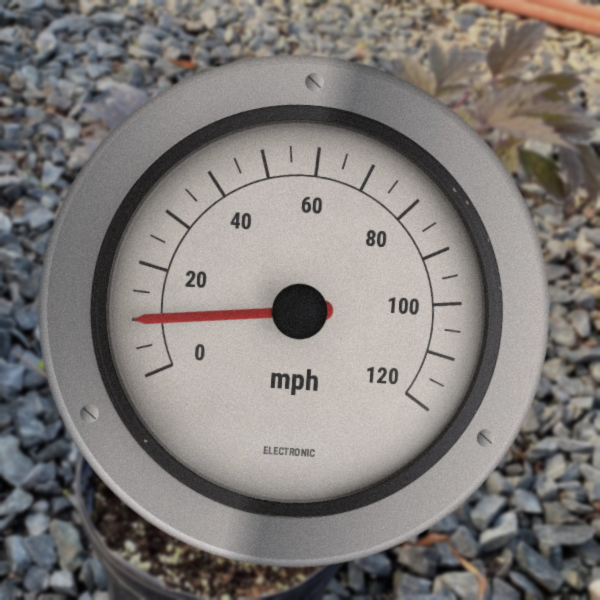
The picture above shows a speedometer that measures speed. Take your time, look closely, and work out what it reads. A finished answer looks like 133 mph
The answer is 10 mph
